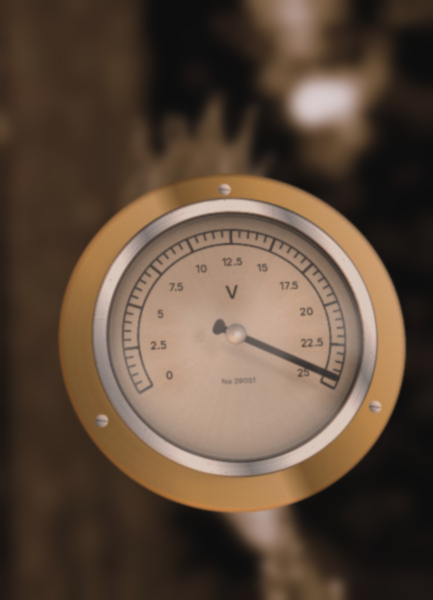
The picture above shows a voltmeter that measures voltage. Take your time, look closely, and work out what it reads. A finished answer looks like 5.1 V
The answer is 24.5 V
